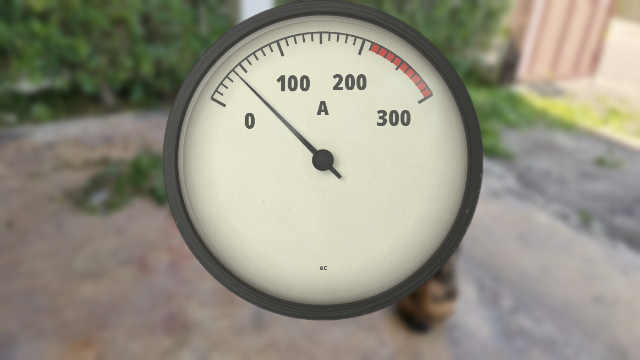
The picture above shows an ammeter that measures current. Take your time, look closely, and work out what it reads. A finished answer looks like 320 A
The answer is 40 A
